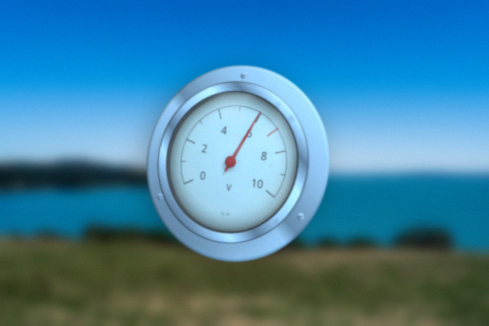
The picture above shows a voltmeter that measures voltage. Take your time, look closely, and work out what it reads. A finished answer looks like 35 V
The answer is 6 V
